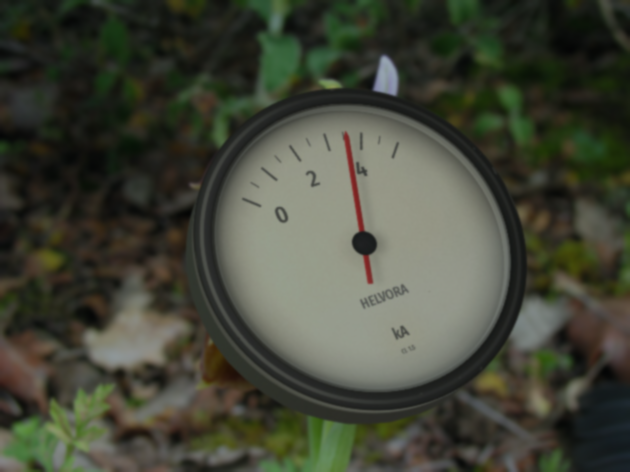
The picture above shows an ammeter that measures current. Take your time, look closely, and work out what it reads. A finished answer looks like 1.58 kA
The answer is 3.5 kA
